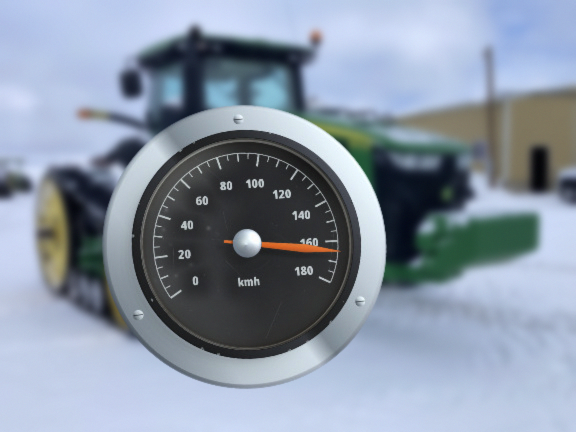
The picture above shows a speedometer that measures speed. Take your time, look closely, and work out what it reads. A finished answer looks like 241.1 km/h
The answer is 165 km/h
